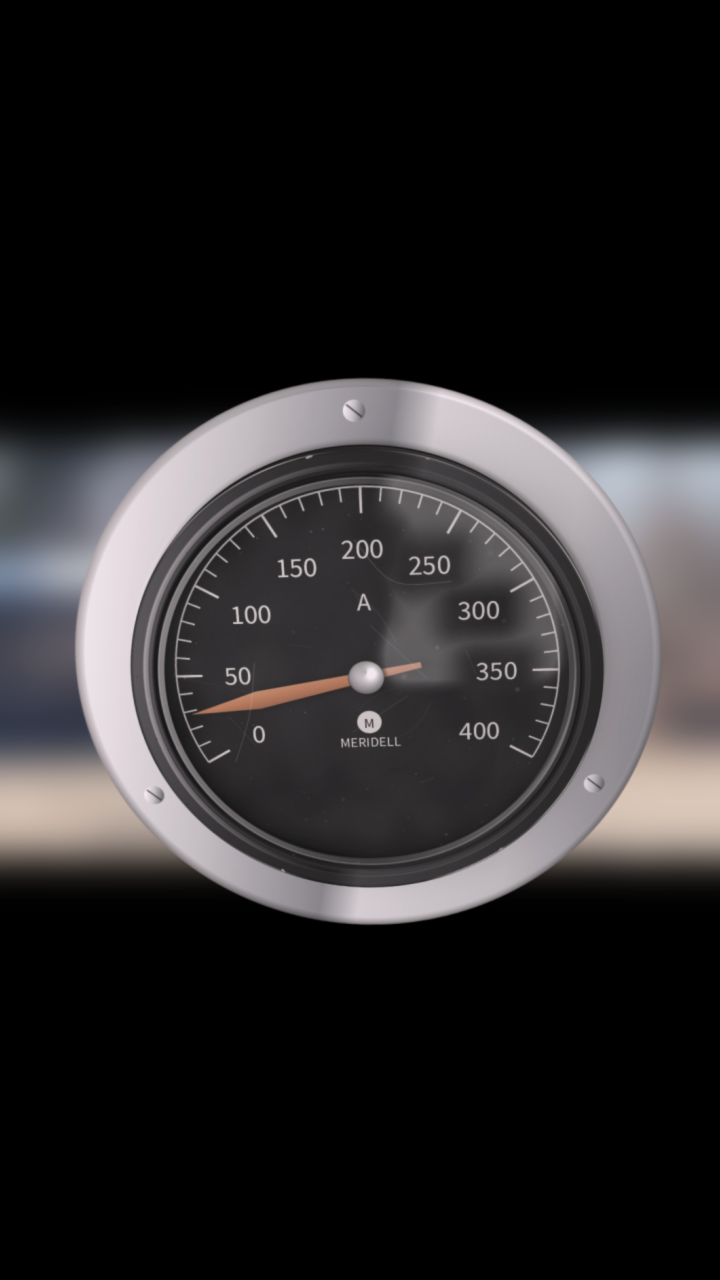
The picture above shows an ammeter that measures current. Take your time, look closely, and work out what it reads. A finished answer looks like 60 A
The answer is 30 A
